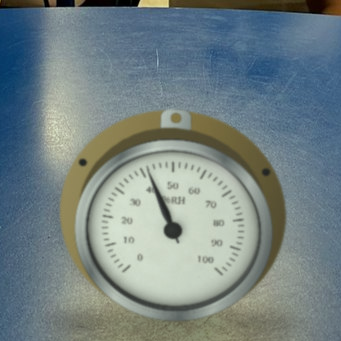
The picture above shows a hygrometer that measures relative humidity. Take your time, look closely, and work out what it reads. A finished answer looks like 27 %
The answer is 42 %
